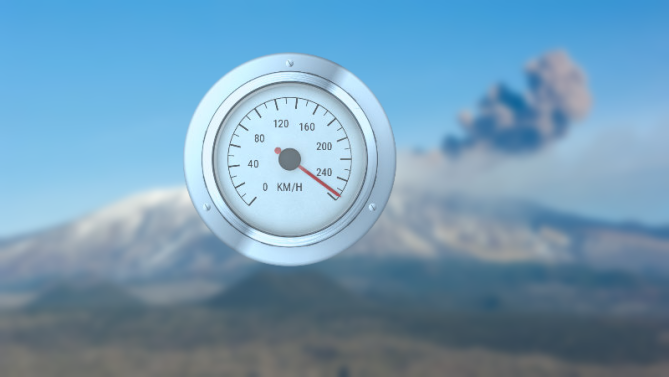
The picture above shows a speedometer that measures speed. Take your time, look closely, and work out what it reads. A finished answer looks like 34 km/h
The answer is 255 km/h
